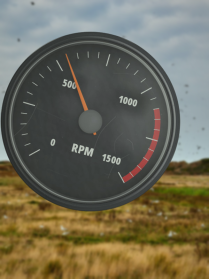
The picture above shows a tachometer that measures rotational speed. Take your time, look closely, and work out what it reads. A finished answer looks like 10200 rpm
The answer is 550 rpm
